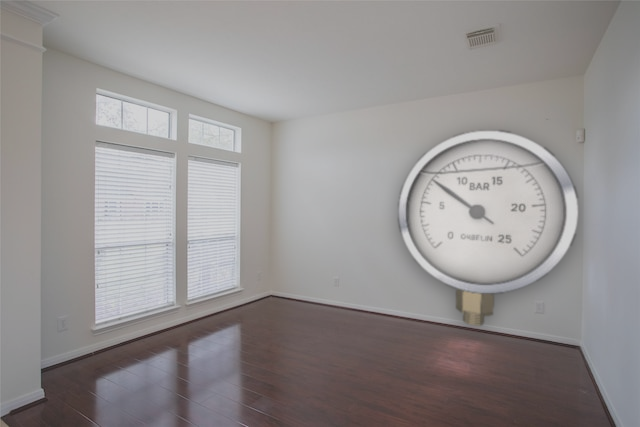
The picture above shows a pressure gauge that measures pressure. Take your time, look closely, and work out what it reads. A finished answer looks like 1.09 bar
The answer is 7.5 bar
